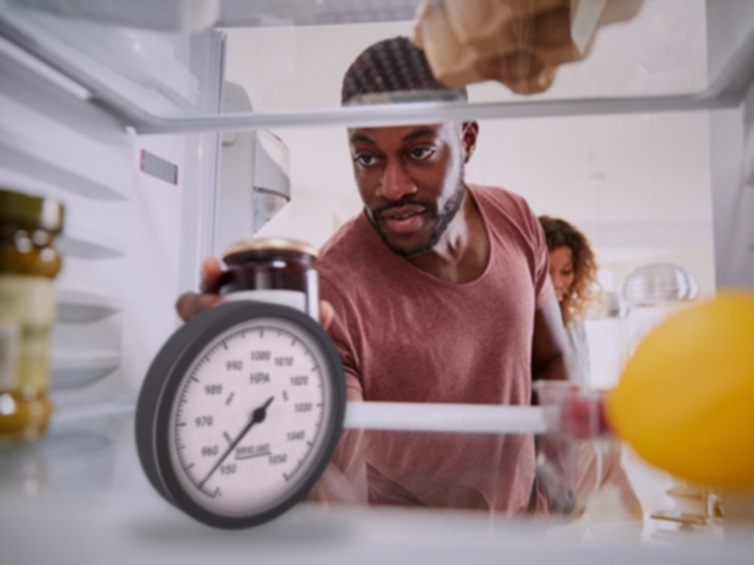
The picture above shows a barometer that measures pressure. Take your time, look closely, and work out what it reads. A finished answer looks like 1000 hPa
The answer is 955 hPa
